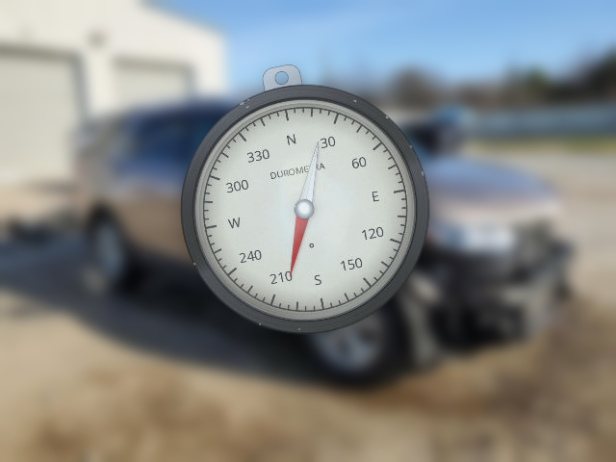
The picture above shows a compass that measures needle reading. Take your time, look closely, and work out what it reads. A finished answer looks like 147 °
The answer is 202.5 °
